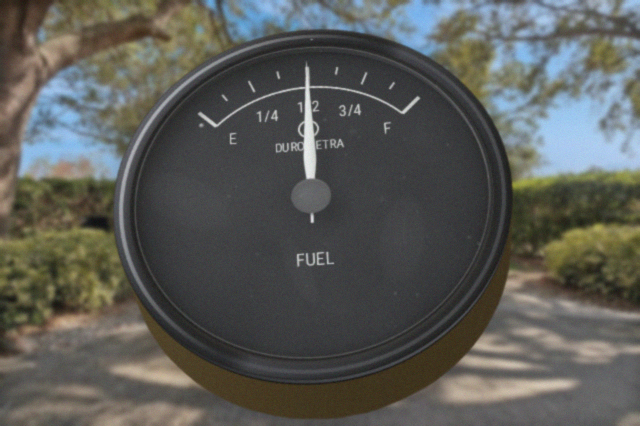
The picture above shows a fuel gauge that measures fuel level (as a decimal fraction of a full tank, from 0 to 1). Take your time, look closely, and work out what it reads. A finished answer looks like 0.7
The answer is 0.5
